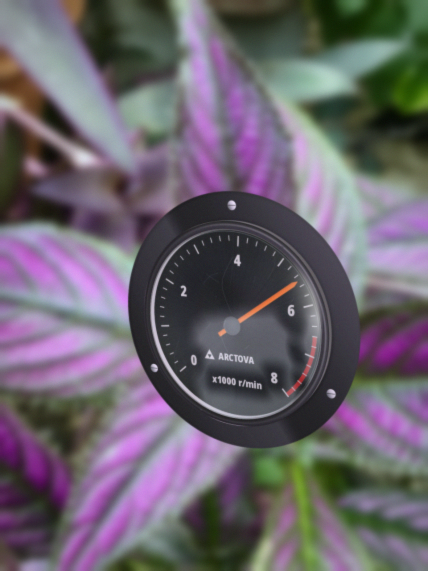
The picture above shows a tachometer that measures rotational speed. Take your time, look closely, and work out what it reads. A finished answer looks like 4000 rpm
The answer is 5500 rpm
